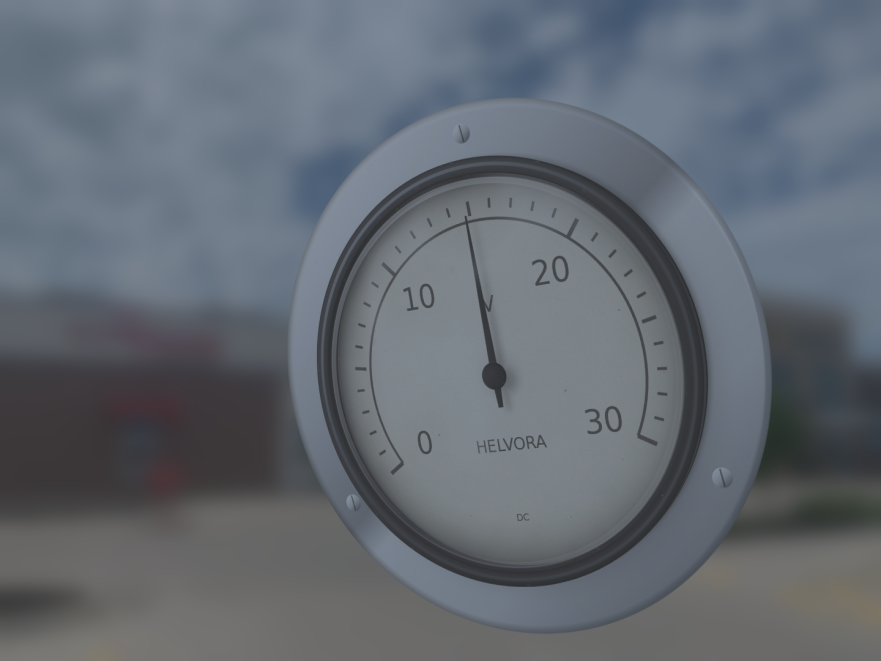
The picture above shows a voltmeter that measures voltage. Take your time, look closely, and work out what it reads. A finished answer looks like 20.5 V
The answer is 15 V
